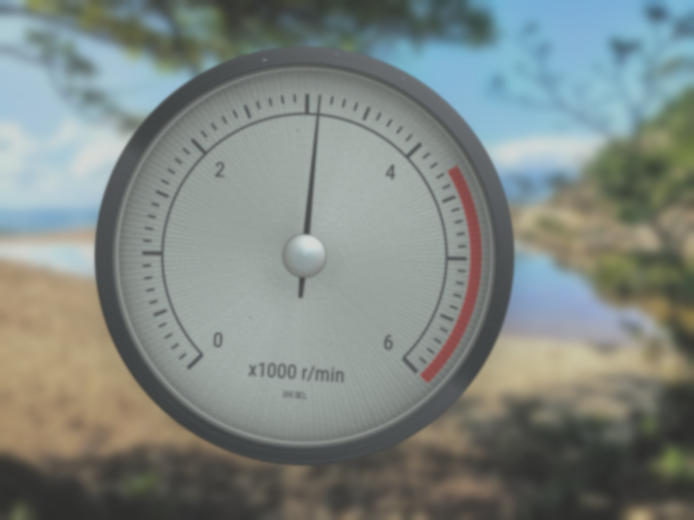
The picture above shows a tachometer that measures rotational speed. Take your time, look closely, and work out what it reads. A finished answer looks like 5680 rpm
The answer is 3100 rpm
